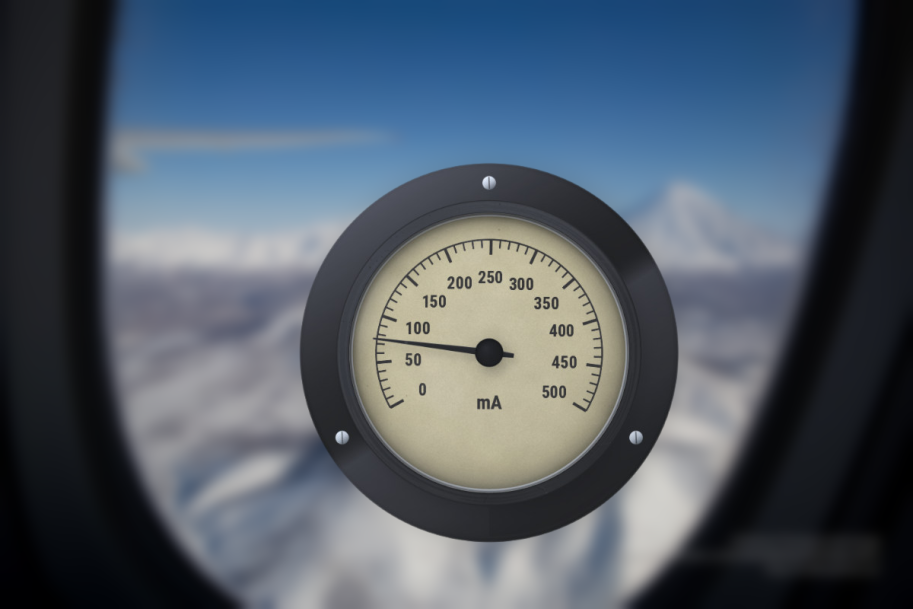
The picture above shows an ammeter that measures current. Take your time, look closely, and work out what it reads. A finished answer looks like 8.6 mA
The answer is 75 mA
